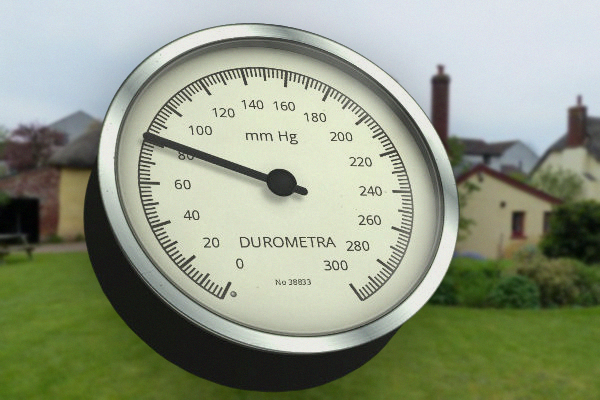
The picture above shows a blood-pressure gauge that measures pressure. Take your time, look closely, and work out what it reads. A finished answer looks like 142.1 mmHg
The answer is 80 mmHg
